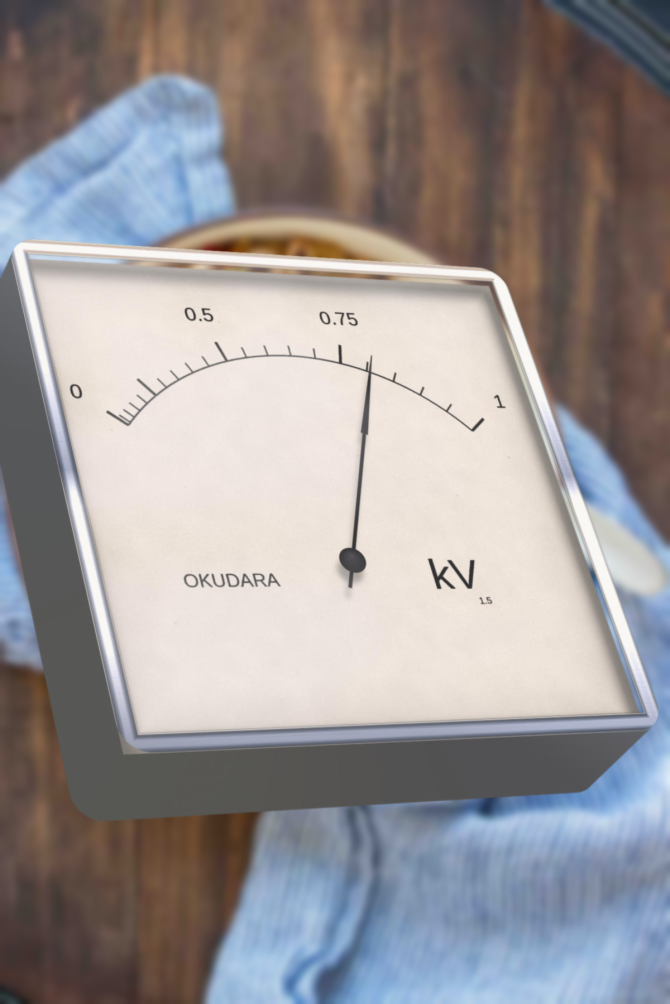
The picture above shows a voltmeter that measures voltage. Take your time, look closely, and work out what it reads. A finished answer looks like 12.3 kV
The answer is 0.8 kV
